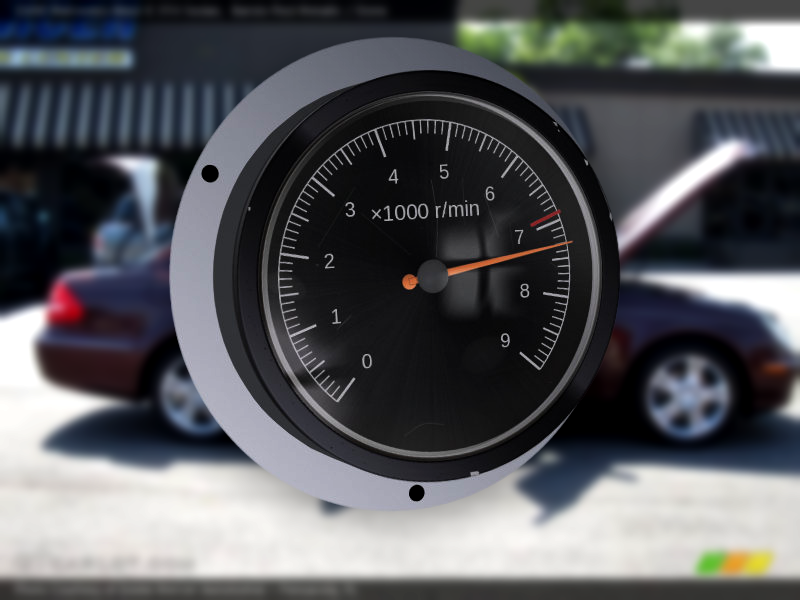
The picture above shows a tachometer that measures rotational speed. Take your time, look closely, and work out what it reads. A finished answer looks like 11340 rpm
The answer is 7300 rpm
